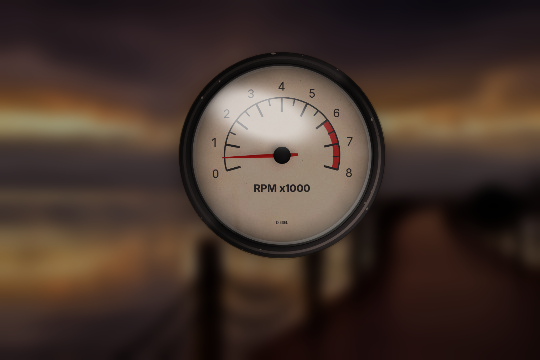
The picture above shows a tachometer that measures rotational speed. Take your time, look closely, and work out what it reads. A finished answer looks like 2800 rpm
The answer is 500 rpm
